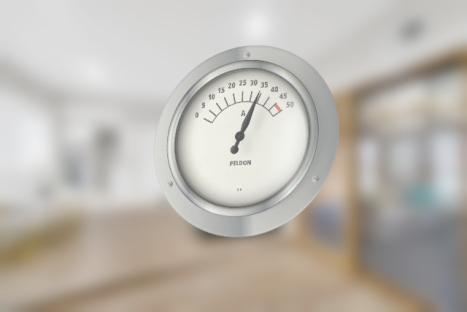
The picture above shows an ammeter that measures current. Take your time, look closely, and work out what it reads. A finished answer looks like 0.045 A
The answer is 35 A
